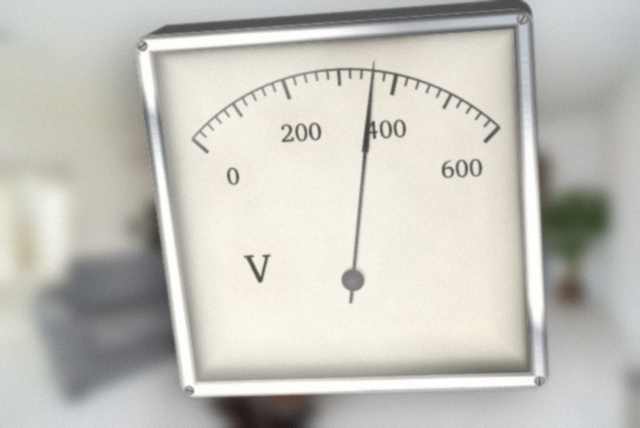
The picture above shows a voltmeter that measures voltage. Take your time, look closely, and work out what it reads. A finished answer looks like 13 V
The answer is 360 V
